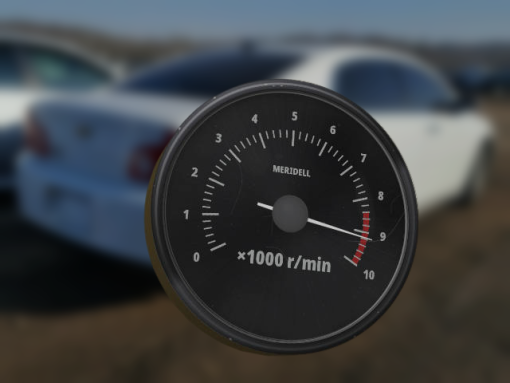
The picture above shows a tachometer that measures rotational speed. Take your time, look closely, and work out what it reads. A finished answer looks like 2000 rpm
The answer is 9200 rpm
